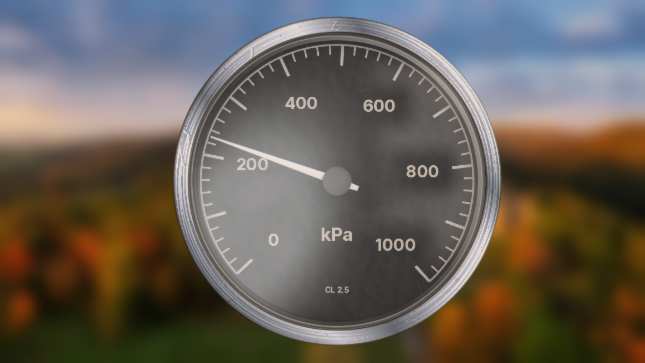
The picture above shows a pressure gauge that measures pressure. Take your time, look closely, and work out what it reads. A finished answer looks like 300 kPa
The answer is 230 kPa
